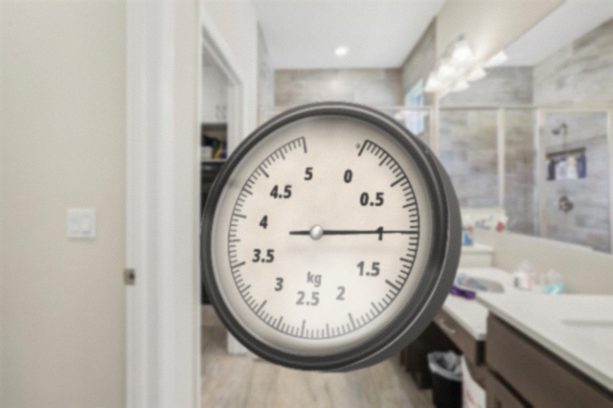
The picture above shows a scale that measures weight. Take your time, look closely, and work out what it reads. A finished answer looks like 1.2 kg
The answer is 1 kg
